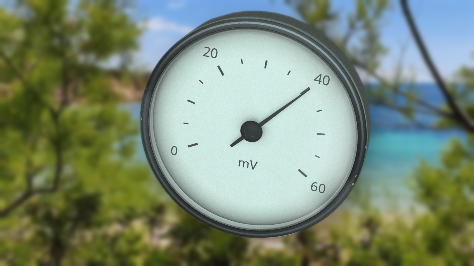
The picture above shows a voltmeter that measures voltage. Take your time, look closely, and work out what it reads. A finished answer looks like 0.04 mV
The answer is 40 mV
